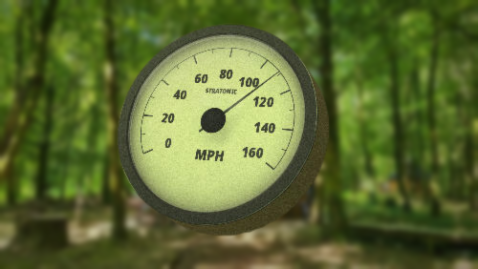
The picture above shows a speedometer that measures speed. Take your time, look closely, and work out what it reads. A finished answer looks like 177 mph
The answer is 110 mph
